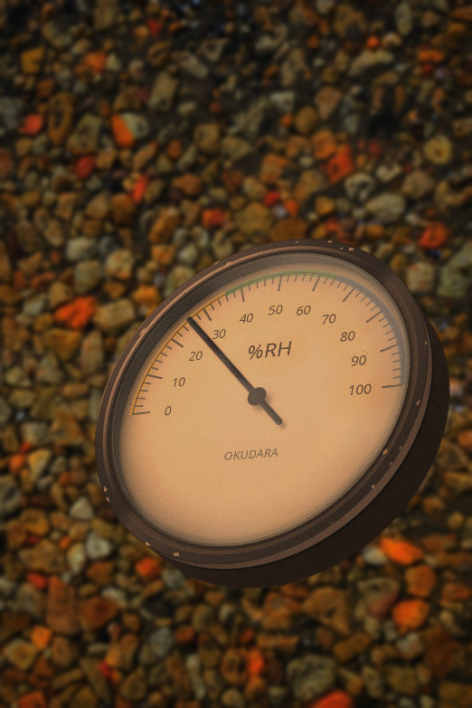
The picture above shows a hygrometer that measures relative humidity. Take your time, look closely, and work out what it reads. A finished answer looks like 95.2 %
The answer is 26 %
